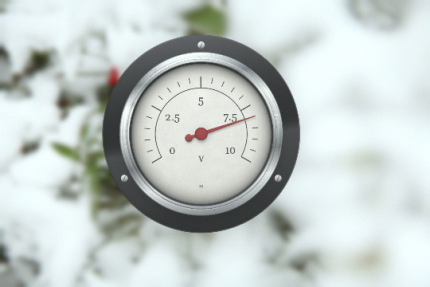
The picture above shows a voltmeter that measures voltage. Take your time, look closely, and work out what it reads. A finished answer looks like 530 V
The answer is 8 V
